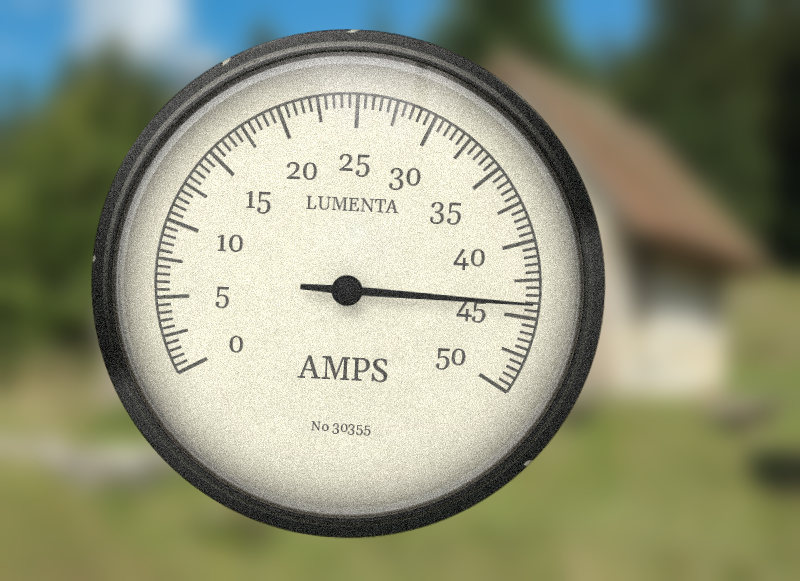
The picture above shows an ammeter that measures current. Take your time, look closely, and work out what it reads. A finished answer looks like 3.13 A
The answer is 44 A
